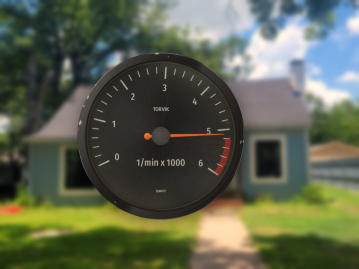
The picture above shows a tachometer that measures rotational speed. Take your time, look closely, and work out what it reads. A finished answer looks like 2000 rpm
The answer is 5100 rpm
